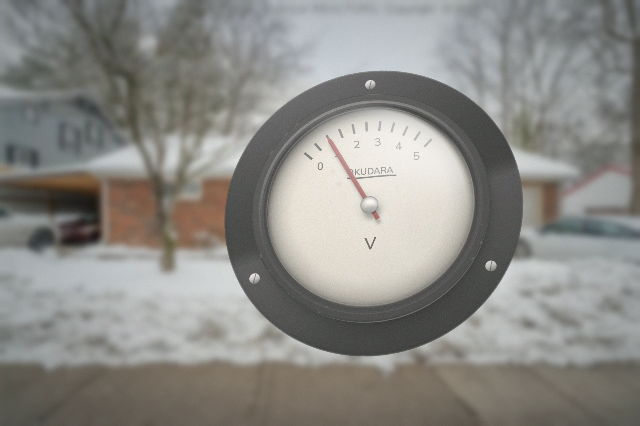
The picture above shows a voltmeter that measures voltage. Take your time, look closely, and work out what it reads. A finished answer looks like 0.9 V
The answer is 1 V
